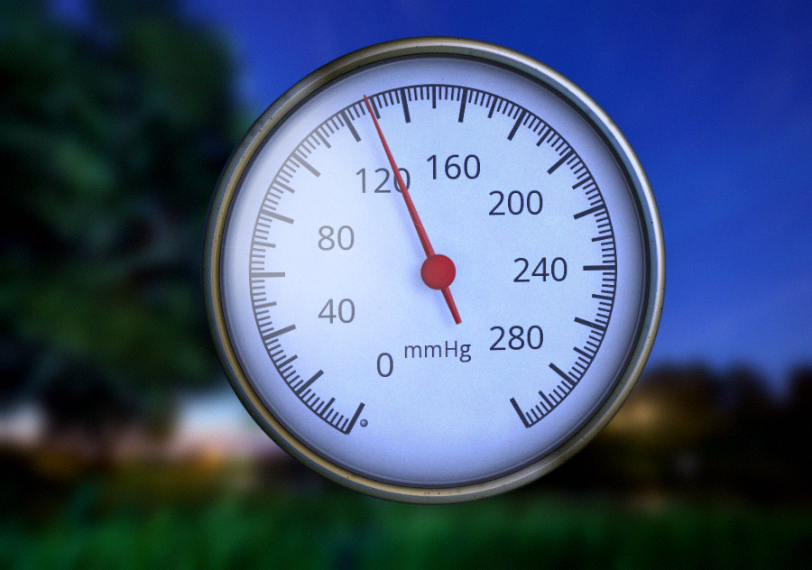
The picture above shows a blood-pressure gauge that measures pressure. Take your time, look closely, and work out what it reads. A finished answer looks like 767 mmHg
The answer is 128 mmHg
